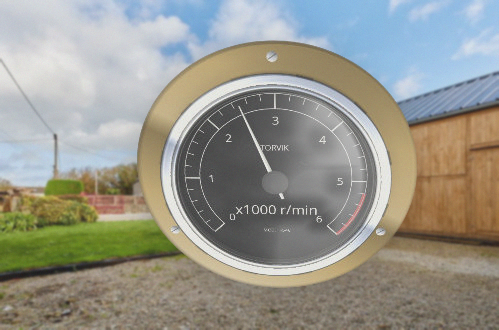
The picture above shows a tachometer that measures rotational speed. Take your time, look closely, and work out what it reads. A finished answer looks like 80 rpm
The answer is 2500 rpm
